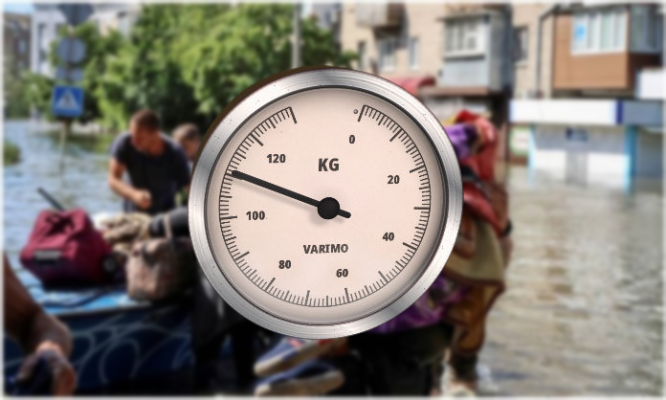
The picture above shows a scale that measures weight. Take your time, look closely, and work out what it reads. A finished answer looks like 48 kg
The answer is 111 kg
